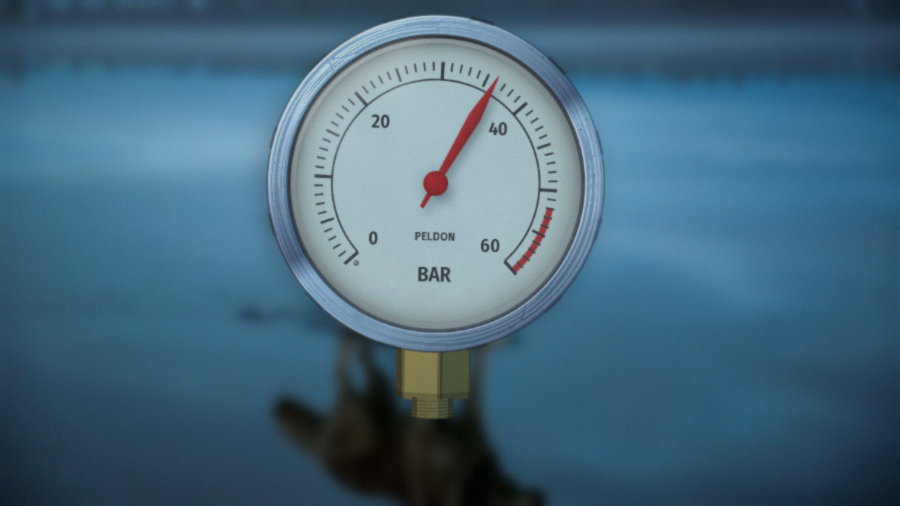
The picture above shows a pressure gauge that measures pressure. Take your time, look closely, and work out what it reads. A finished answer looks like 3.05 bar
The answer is 36 bar
